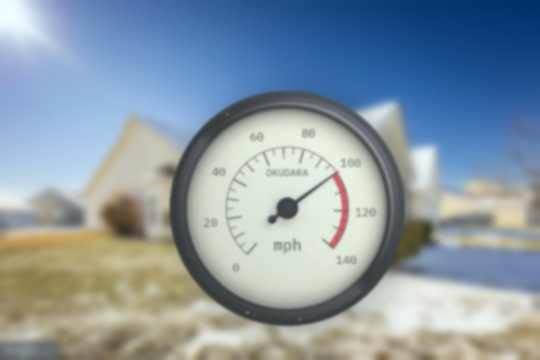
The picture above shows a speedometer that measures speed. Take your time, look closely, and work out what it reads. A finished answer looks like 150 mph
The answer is 100 mph
